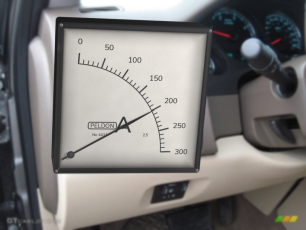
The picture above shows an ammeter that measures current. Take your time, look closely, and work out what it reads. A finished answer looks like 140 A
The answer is 200 A
